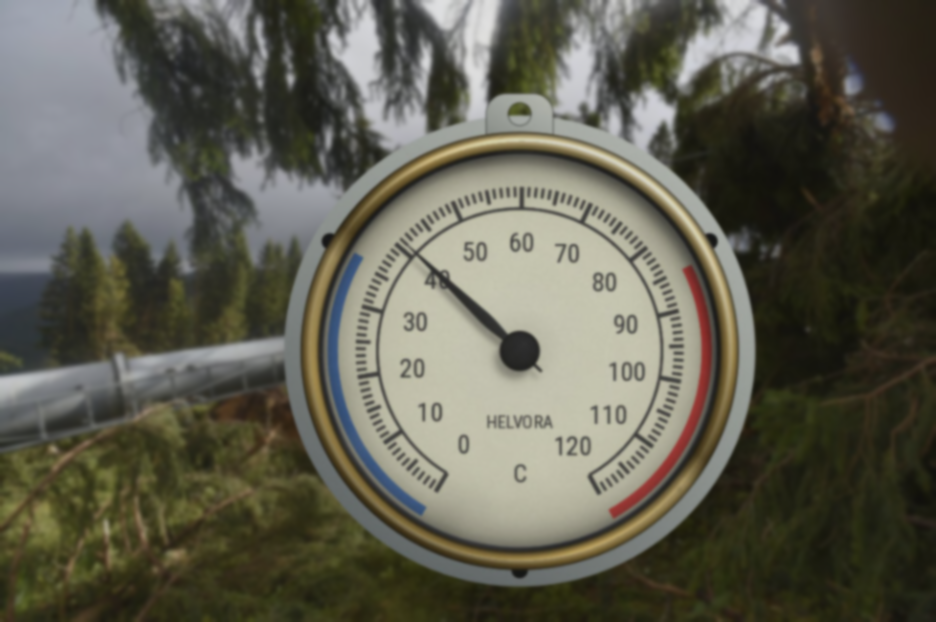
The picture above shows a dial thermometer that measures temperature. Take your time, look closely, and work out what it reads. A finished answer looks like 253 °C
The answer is 41 °C
